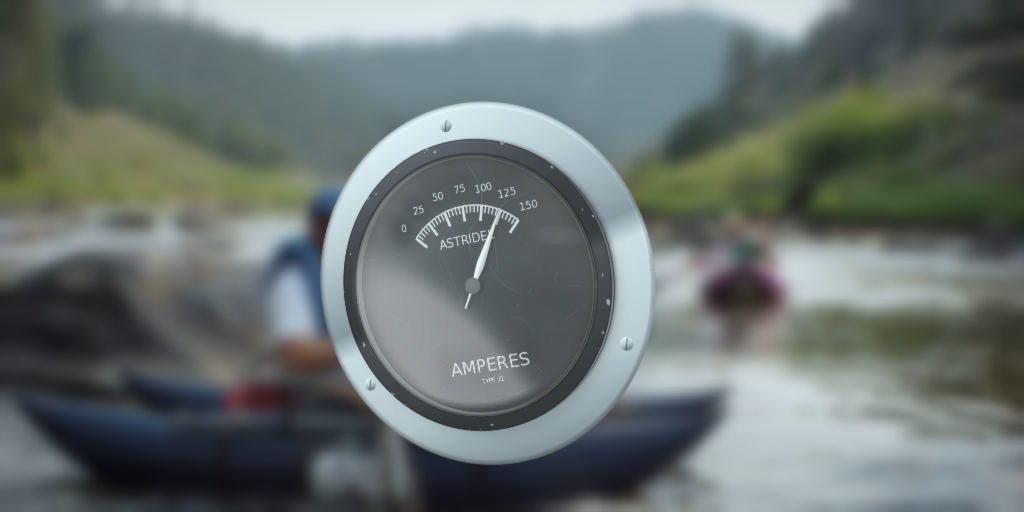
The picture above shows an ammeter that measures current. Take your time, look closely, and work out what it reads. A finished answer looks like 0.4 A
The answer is 125 A
